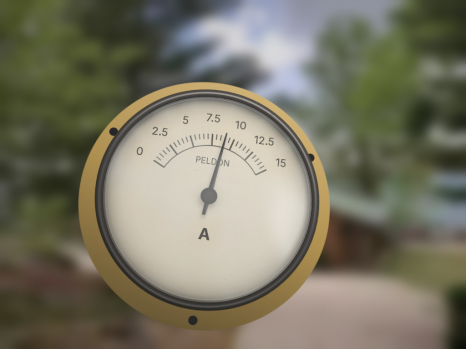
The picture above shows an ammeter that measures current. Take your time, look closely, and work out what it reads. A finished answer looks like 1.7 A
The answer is 9 A
